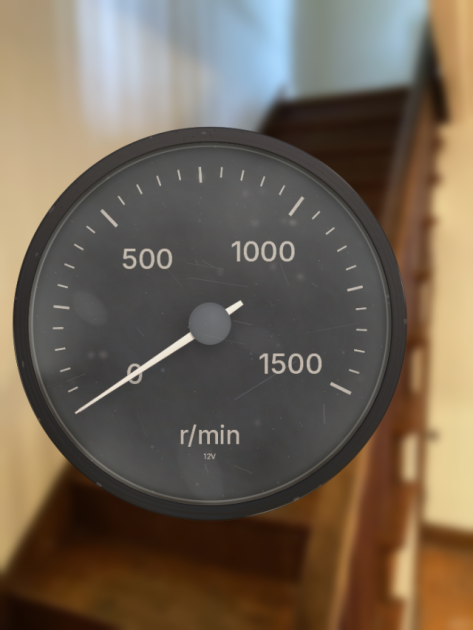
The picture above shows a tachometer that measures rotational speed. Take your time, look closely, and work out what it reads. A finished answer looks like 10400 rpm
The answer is 0 rpm
